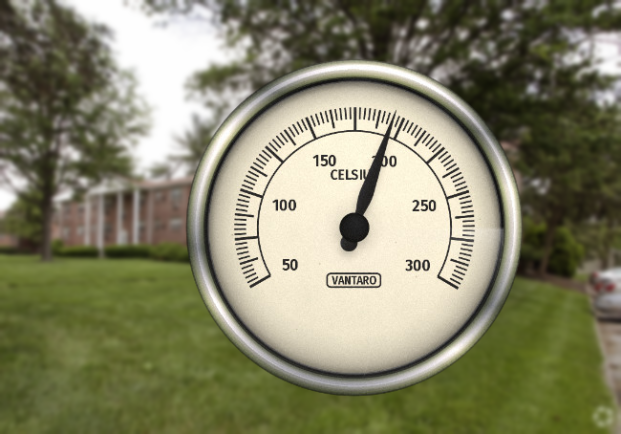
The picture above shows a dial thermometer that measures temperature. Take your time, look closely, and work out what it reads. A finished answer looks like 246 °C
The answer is 195 °C
